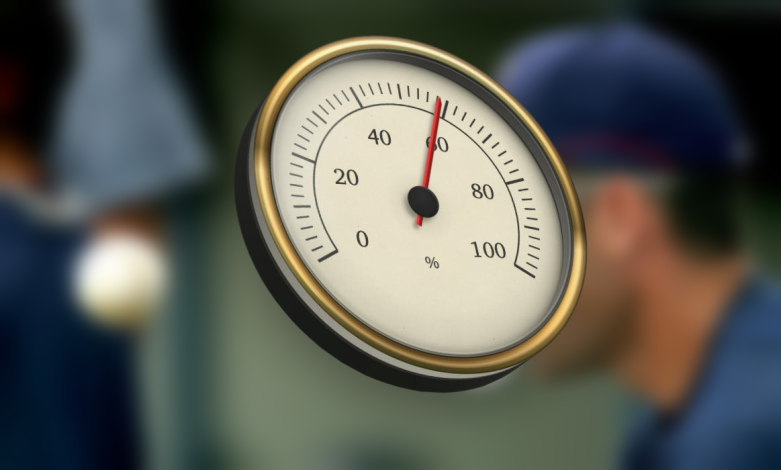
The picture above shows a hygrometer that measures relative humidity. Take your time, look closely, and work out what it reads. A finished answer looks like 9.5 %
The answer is 58 %
